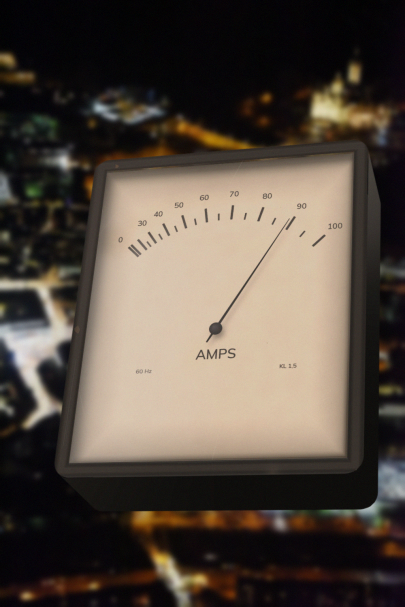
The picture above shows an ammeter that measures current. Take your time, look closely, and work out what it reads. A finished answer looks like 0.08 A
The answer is 90 A
